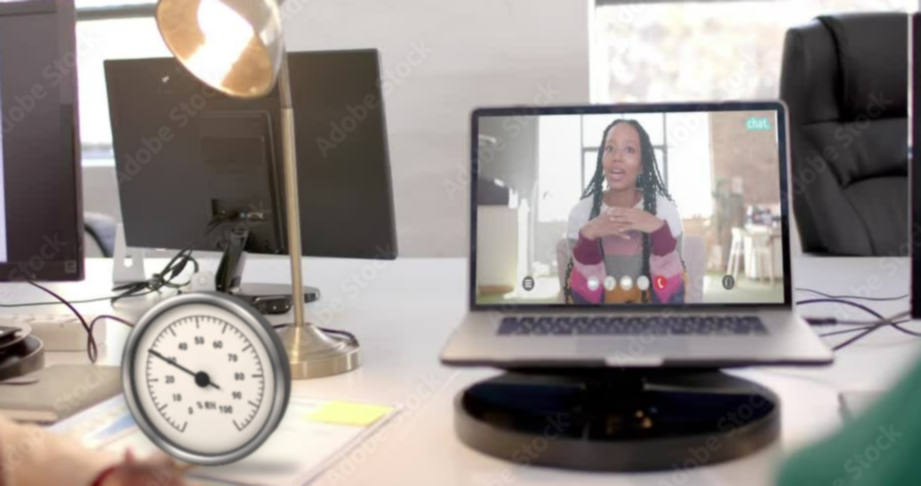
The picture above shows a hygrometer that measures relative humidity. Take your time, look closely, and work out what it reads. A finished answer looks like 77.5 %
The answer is 30 %
